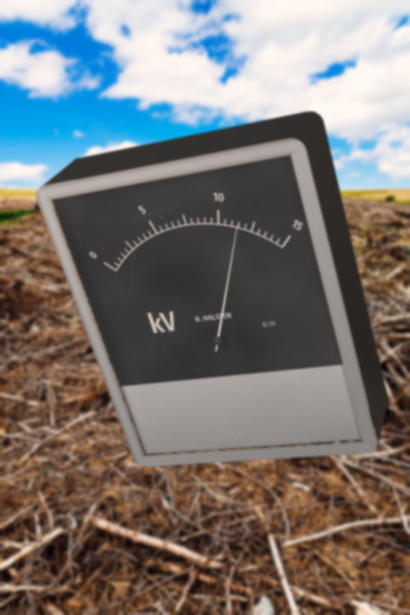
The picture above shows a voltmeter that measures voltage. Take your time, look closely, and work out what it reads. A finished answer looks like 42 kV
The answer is 11.5 kV
